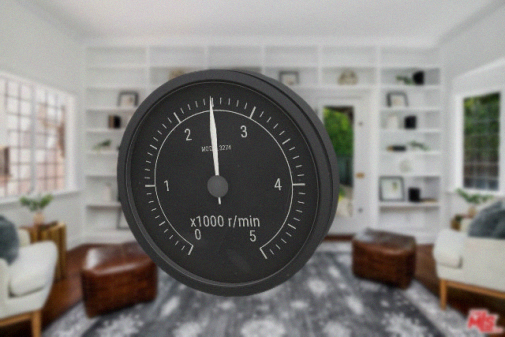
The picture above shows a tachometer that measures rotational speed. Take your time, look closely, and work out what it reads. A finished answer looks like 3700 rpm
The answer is 2500 rpm
